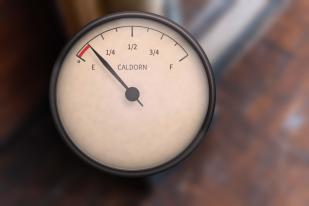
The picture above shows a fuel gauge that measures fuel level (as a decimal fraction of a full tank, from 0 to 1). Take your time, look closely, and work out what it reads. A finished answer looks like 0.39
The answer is 0.125
